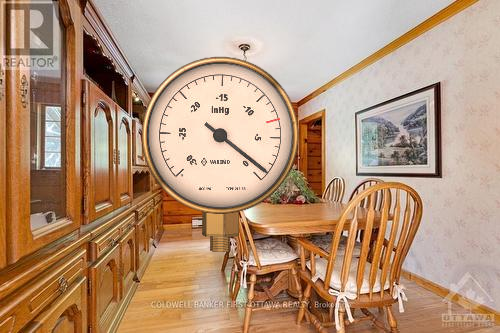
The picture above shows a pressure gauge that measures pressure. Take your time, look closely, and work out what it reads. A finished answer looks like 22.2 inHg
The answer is -1 inHg
